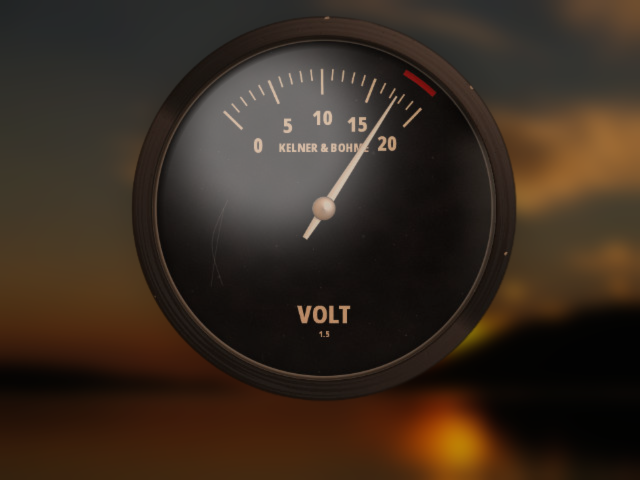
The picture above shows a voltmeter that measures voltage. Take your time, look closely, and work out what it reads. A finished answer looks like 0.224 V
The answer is 17.5 V
